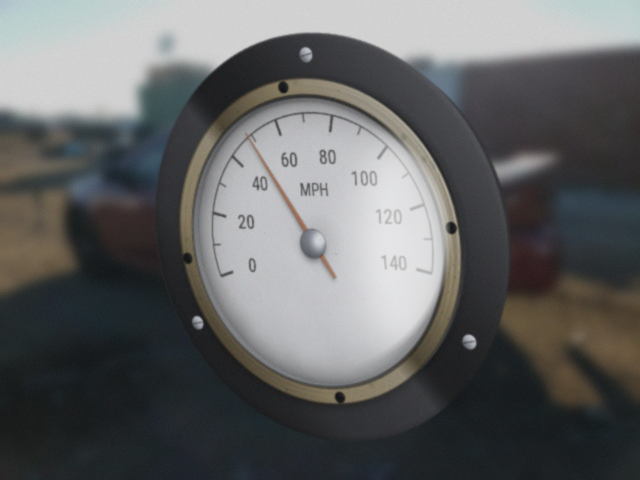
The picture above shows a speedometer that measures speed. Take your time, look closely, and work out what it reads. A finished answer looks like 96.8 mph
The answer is 50 mph
